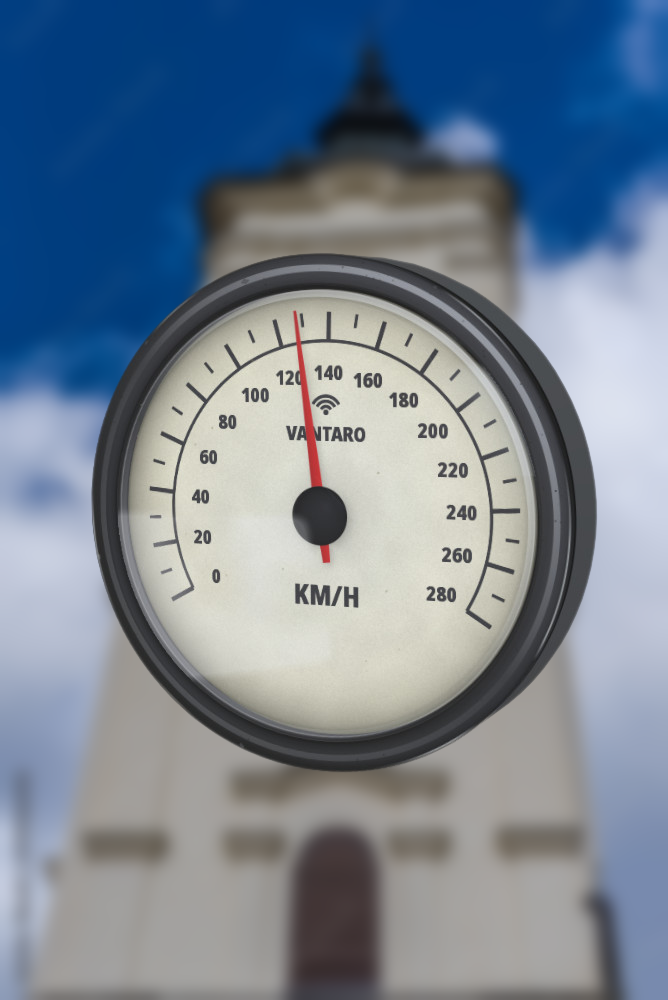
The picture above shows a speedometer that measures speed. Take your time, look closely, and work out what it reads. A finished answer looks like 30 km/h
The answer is 130 km/h
